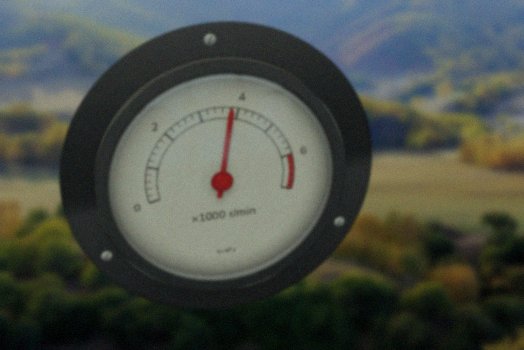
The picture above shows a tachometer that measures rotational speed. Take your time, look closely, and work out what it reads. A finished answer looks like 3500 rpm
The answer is 3800 rpm
